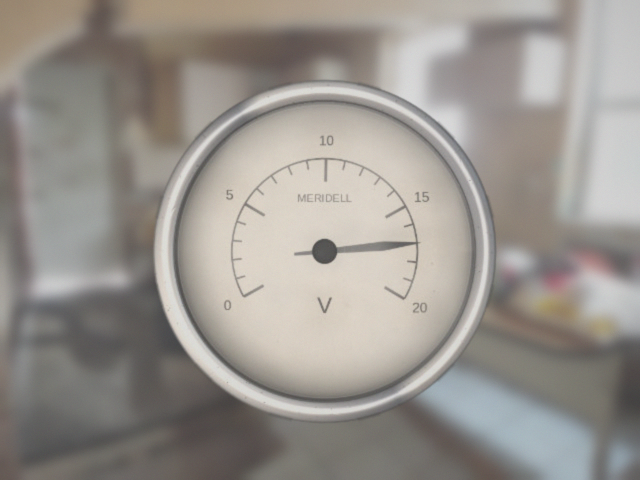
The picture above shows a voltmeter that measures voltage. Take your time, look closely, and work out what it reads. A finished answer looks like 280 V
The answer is 17 V
